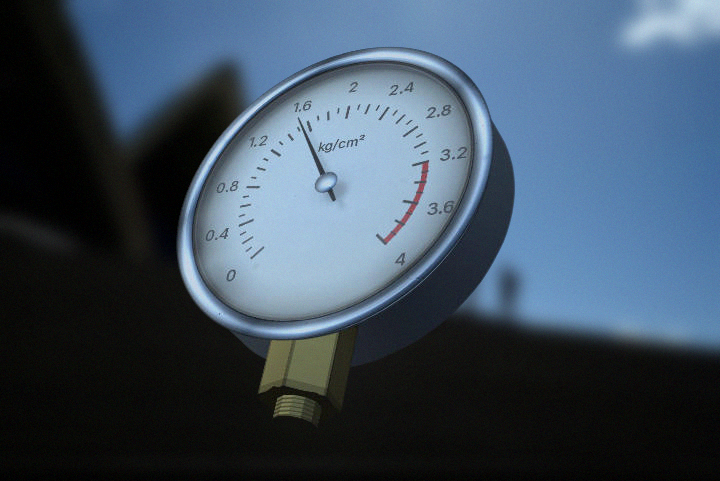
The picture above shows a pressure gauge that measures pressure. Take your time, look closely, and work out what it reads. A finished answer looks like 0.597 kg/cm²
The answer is 1.55 kg/cm²
